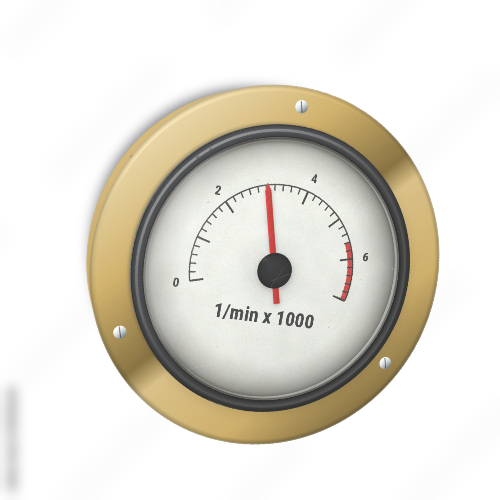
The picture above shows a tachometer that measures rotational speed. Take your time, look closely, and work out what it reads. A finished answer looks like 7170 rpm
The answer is 3000 rpm
